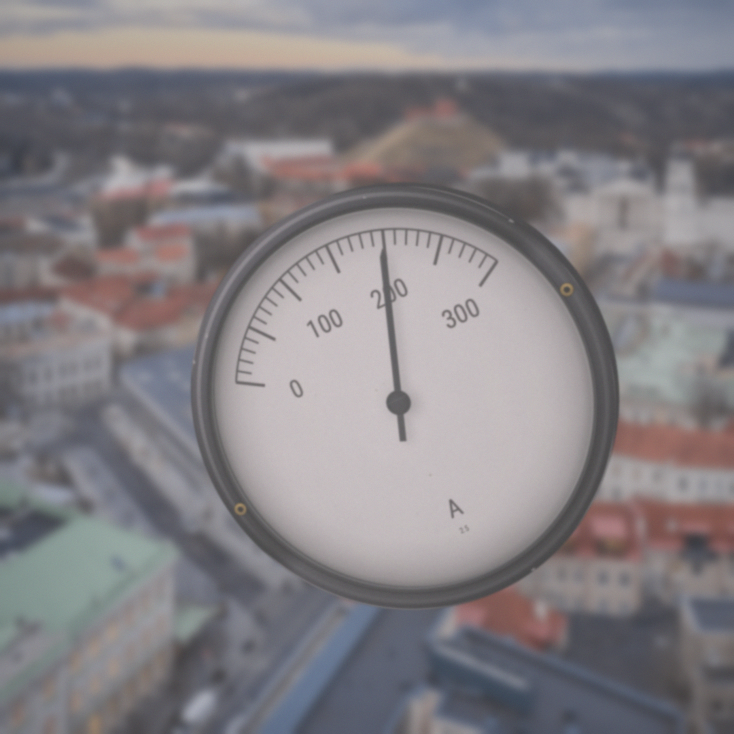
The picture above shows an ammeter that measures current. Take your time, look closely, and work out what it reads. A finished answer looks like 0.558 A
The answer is 200 A
